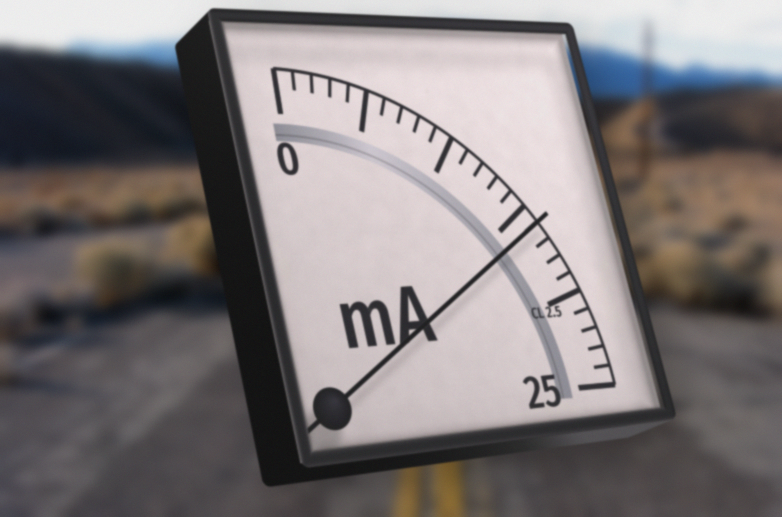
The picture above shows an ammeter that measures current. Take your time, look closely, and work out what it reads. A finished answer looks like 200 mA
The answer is 16 mA
